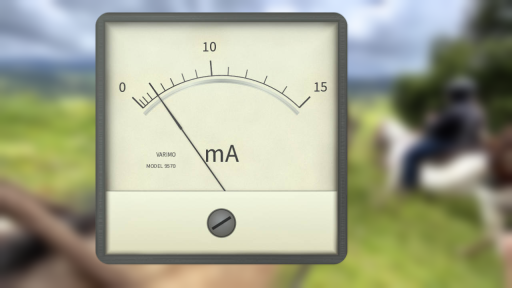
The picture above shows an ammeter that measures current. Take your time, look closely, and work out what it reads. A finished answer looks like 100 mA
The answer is 5 mA
